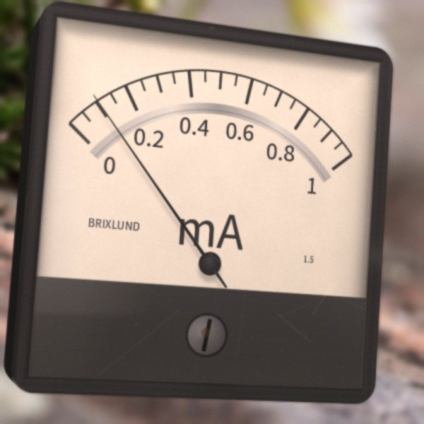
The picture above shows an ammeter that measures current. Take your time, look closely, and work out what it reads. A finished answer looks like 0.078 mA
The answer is 0.1 mA
